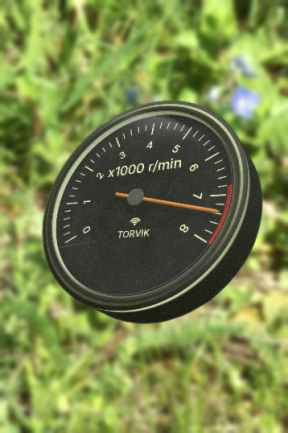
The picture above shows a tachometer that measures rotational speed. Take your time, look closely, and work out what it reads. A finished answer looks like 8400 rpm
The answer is 7400 rpm
